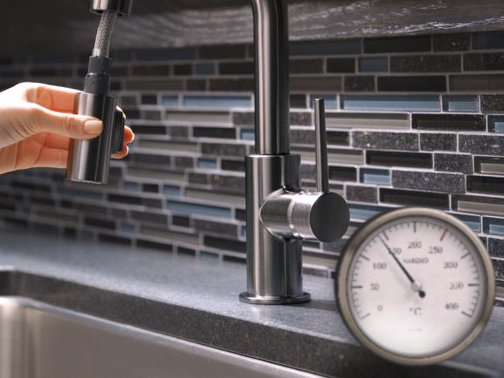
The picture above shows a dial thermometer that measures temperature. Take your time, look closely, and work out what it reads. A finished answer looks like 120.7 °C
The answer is 140 °C
